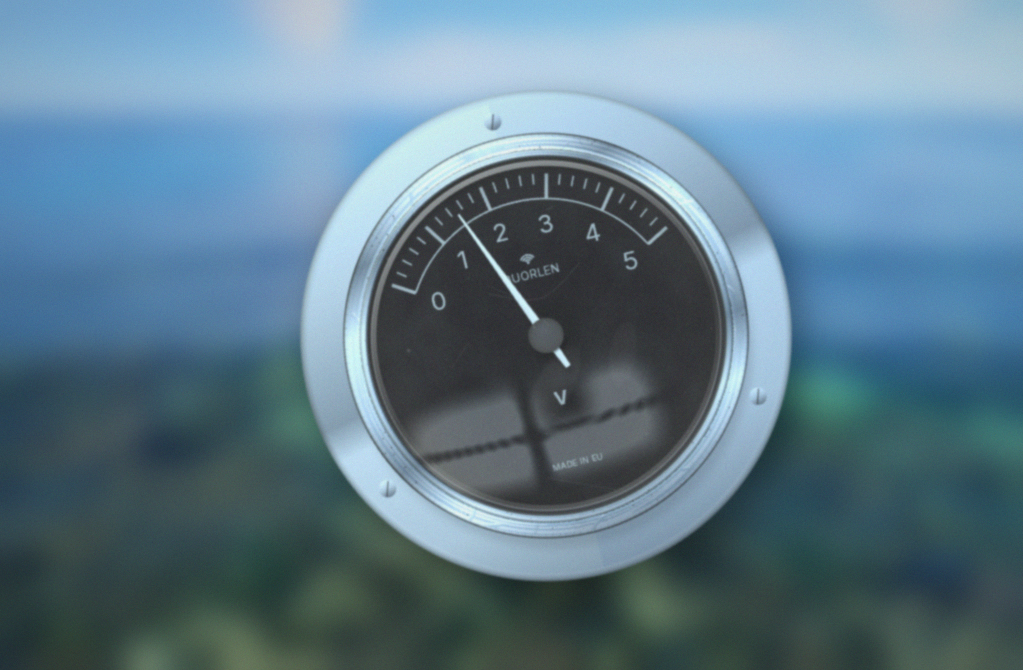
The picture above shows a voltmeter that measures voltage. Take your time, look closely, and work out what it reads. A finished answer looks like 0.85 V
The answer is 1.5 V
